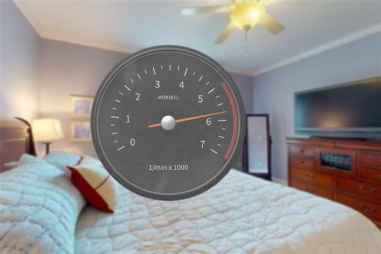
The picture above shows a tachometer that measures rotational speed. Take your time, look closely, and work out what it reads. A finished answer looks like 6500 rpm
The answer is 5750 rpm
